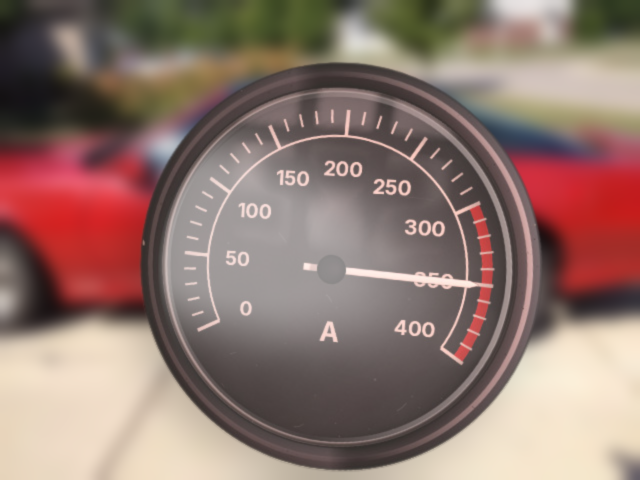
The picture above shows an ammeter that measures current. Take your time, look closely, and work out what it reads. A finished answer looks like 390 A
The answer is 350 A
